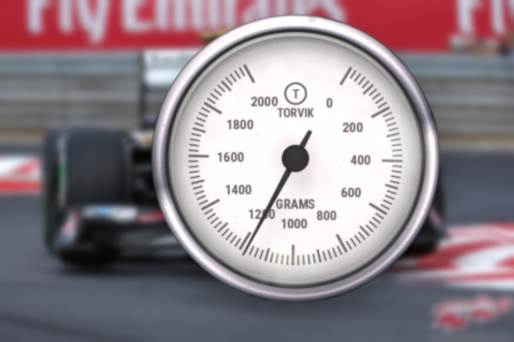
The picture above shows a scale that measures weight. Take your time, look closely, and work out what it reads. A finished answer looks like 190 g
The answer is 1180 g
